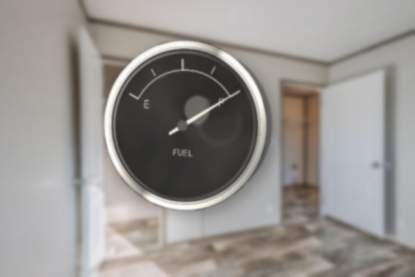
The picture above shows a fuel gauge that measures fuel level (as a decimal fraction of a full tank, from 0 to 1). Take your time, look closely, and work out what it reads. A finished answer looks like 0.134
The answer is 1
